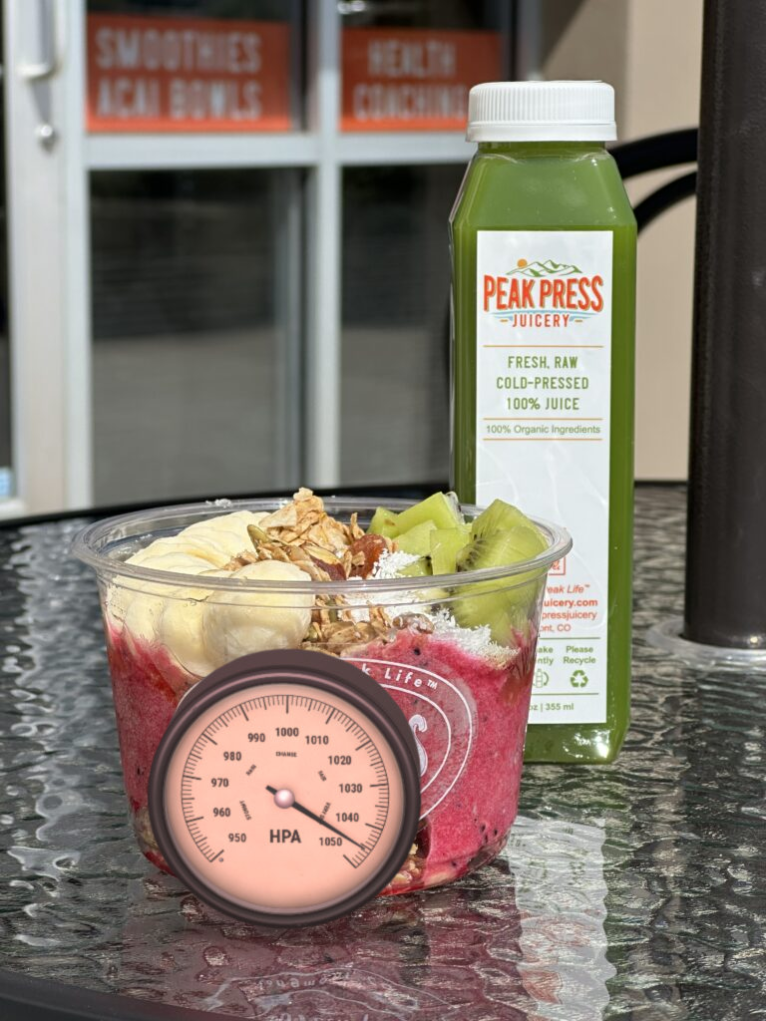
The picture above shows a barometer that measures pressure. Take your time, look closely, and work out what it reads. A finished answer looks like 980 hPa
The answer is 1045 hPa
